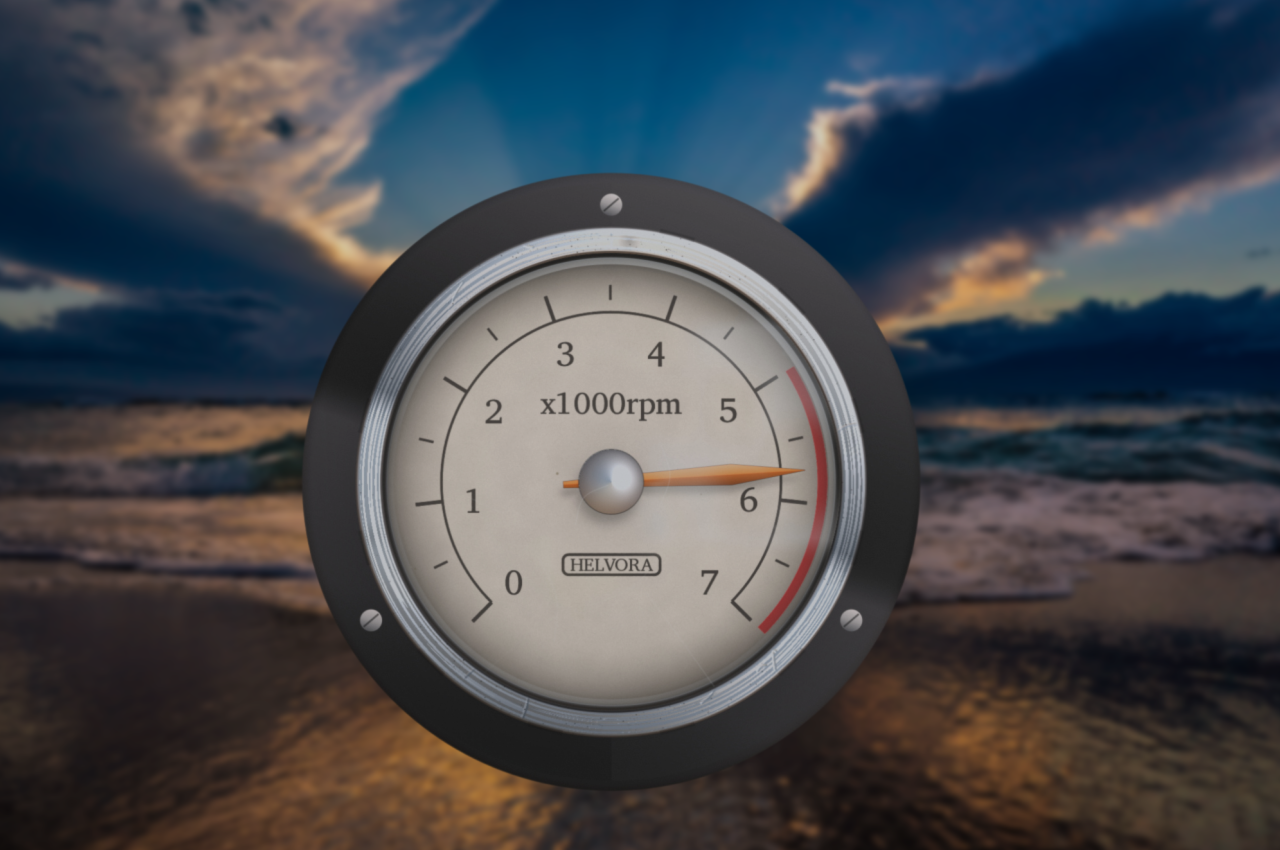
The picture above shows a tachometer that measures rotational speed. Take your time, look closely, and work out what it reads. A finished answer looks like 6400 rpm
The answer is 5750 rpm
